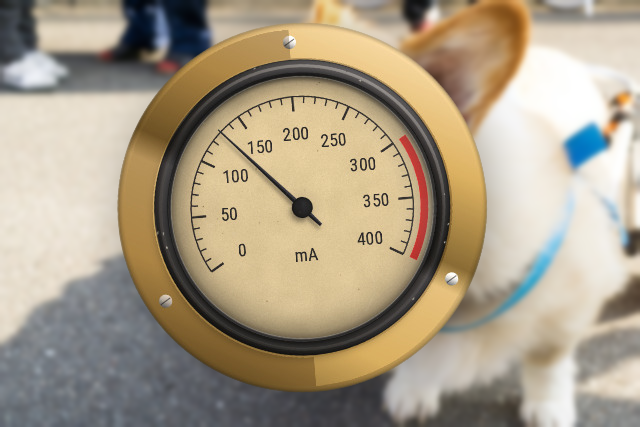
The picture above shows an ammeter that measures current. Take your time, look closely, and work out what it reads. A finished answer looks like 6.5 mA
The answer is 130 mA
